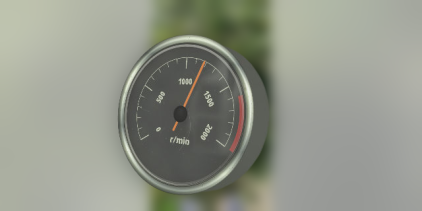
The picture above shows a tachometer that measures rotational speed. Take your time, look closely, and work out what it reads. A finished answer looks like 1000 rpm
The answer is 1200 rpm
